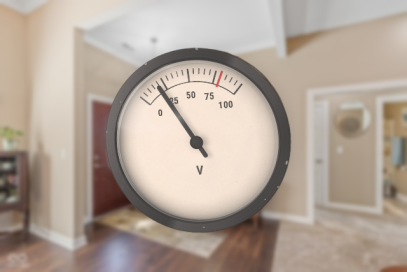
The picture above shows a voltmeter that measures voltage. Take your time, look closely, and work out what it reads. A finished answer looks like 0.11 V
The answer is 20 V
